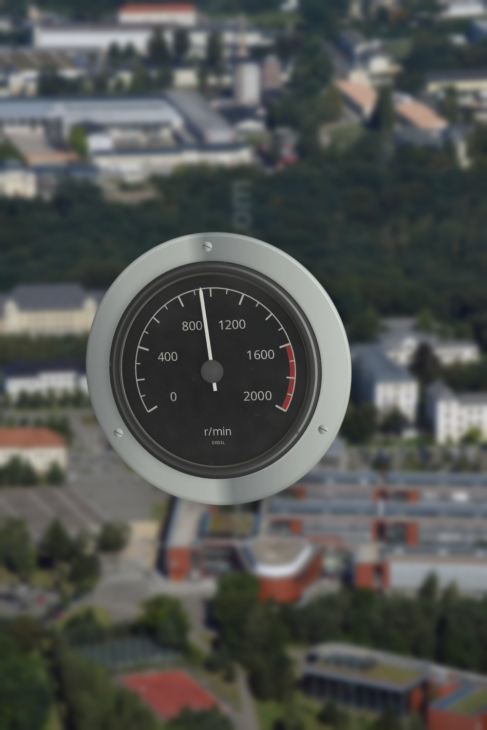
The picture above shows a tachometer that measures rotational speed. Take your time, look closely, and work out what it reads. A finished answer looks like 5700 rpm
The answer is 950 rpm
